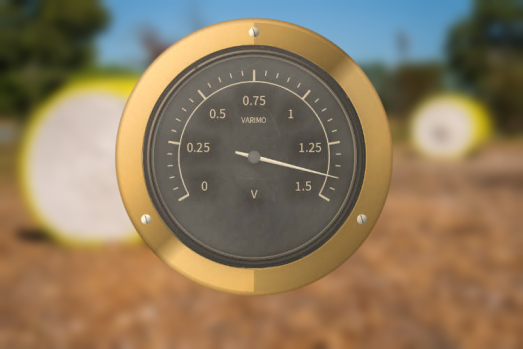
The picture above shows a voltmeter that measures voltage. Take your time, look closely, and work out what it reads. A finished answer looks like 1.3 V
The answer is 1.4 V
